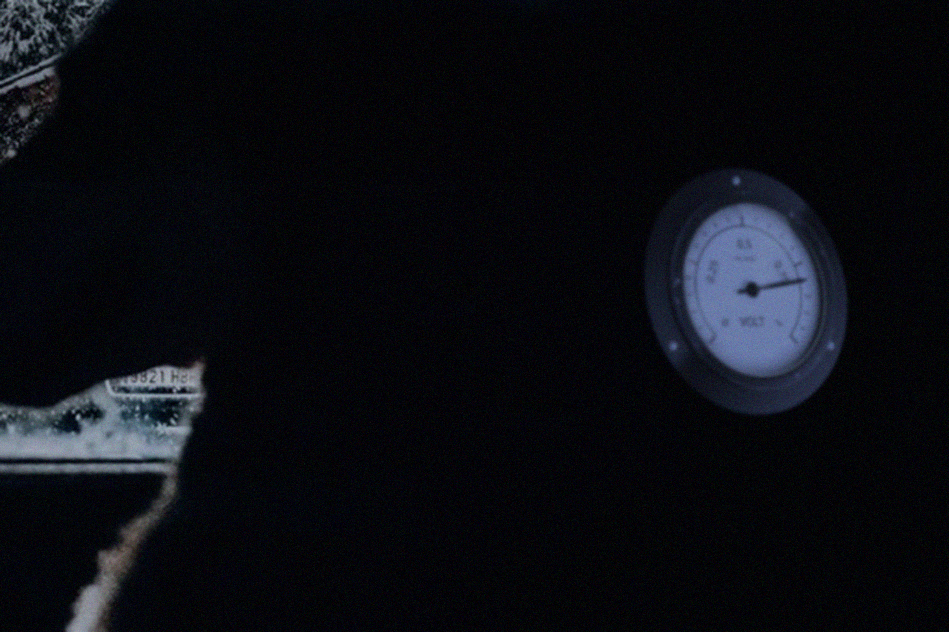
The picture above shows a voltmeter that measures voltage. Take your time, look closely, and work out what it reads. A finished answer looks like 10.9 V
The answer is 0.8 V
